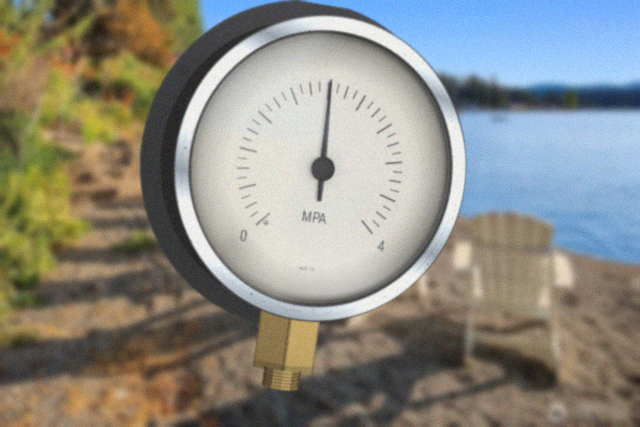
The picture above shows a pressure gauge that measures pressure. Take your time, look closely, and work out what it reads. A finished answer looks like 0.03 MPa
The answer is 2 MPa
